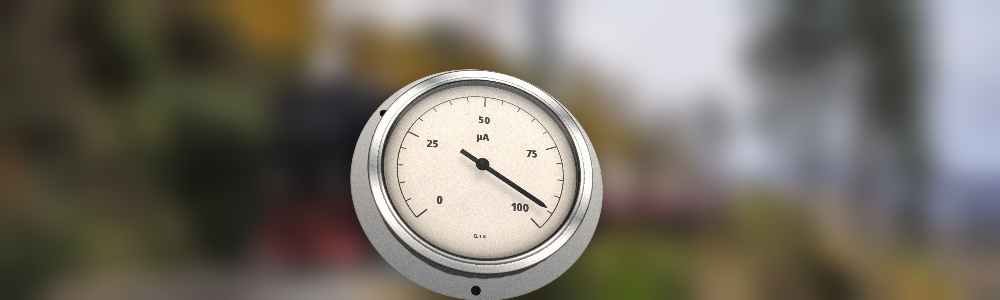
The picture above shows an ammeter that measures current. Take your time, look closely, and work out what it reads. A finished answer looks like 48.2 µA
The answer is 95 µA
